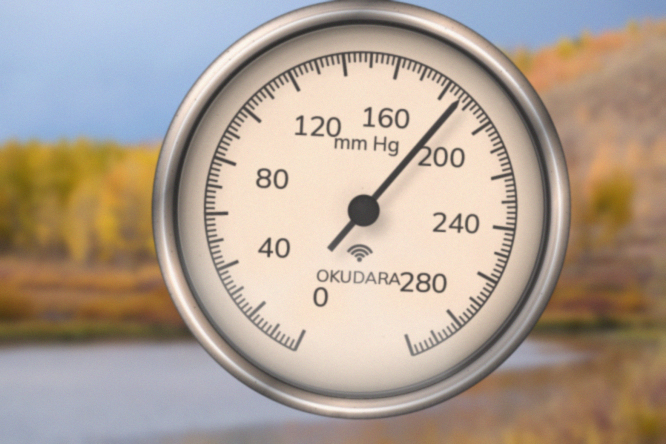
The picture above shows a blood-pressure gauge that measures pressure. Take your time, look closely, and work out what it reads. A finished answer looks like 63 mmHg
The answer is 186 mmHg
